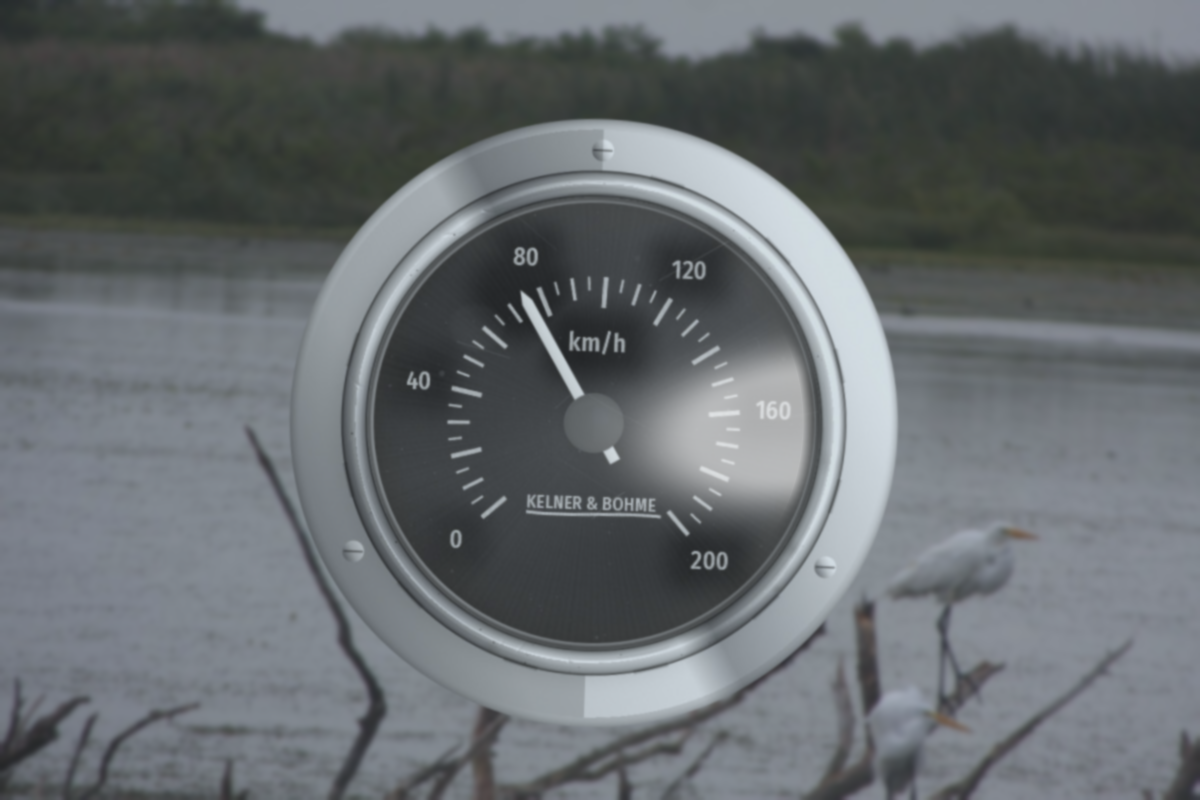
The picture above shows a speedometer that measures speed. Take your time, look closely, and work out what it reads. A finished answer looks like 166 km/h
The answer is 75 km/h
